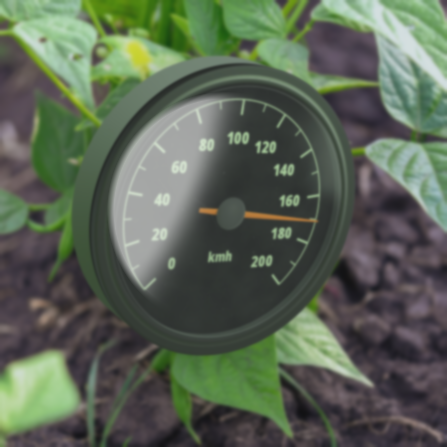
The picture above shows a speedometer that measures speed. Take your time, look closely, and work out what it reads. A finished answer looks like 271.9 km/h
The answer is 170 km/h
